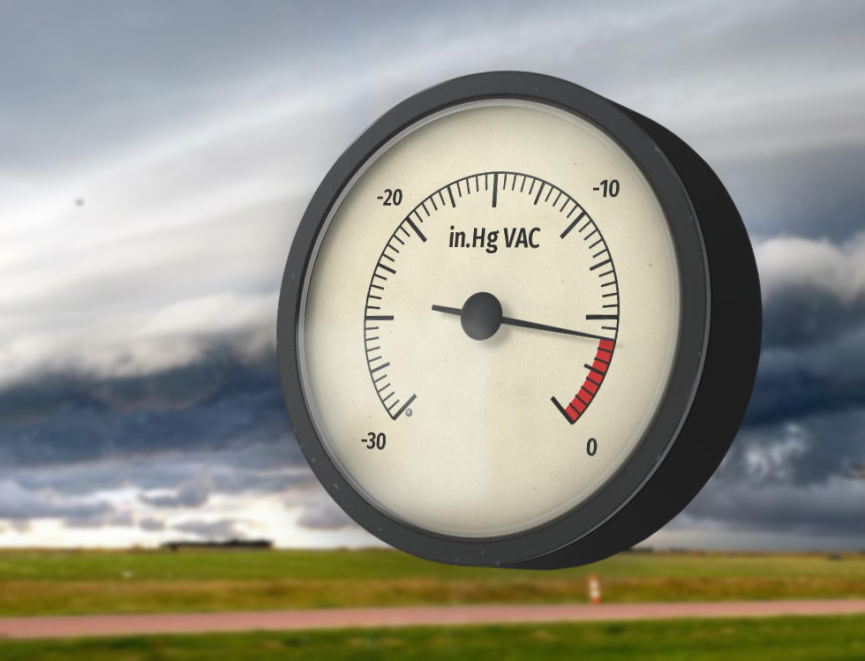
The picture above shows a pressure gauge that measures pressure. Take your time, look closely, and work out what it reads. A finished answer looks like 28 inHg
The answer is -4 inHg
